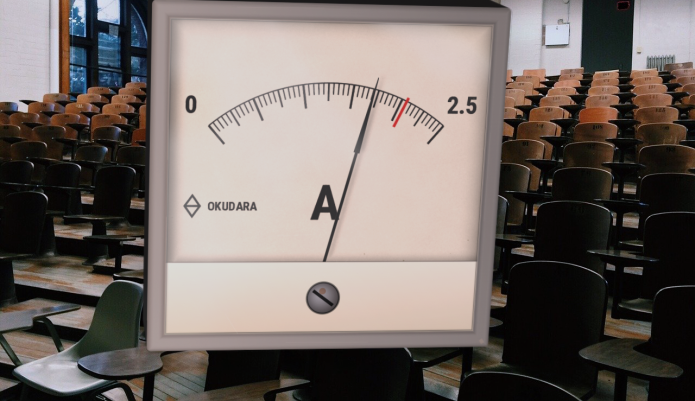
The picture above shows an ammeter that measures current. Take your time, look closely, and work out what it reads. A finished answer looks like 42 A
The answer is 1.7 A
